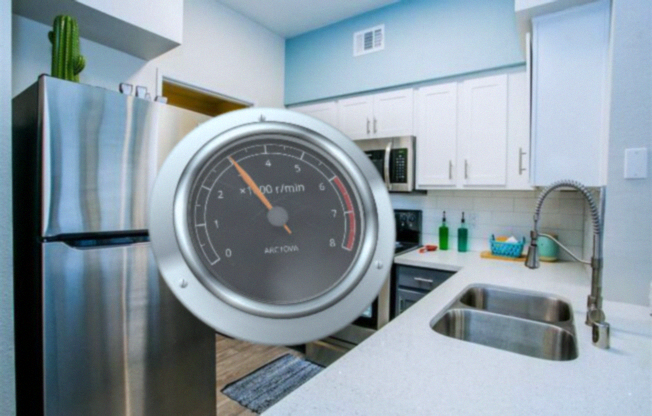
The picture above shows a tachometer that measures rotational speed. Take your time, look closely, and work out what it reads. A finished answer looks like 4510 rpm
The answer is 3000 rpm
